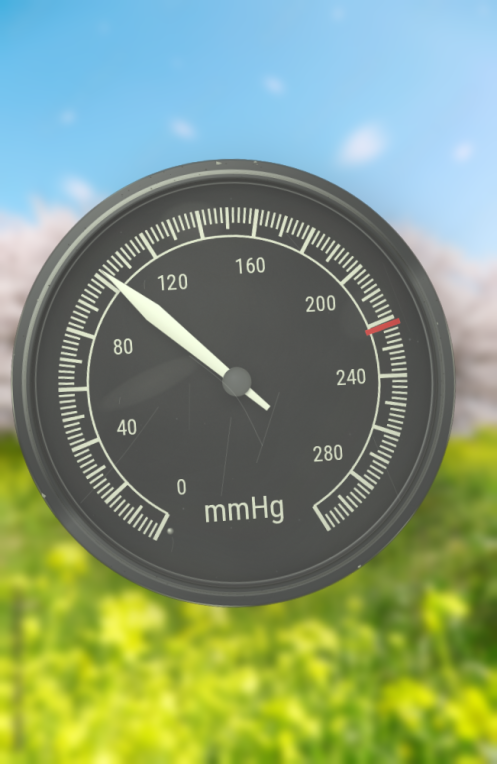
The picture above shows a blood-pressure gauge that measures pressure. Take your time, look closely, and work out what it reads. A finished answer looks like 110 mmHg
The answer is 102 mmHg
